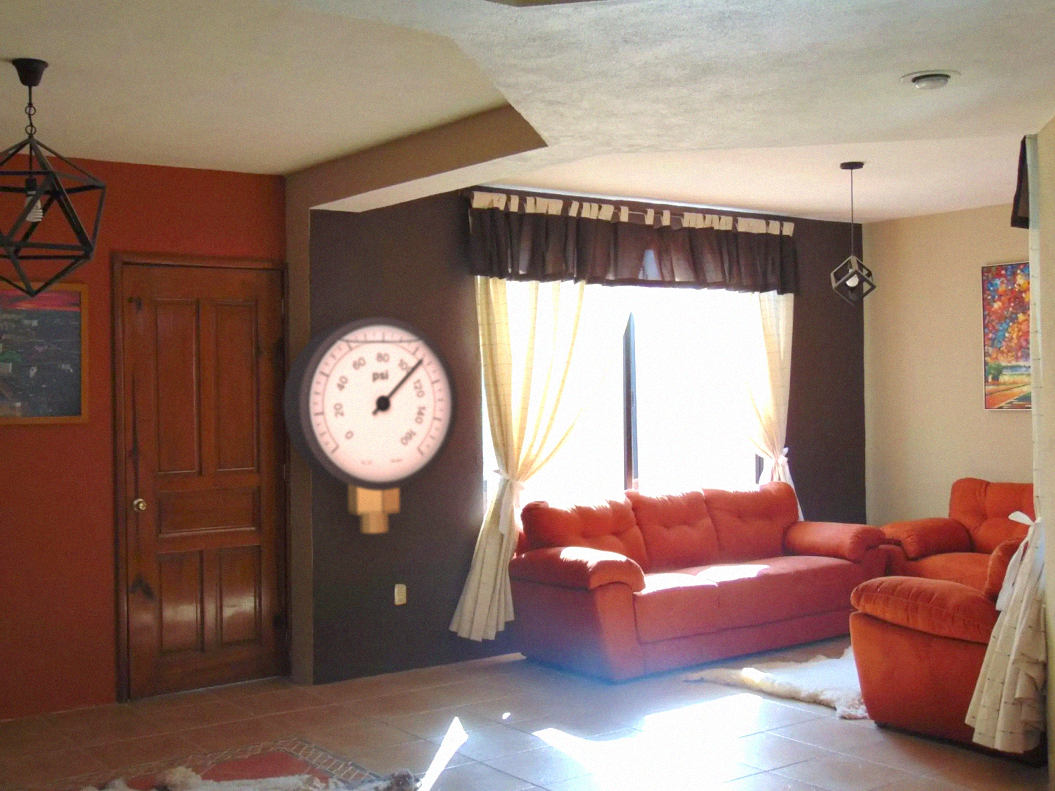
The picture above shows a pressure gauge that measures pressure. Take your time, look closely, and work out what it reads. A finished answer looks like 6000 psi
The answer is 105 psi
